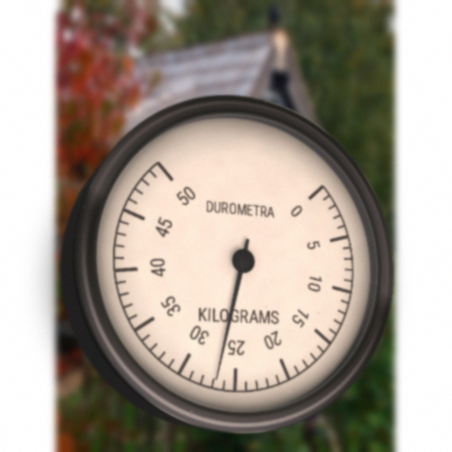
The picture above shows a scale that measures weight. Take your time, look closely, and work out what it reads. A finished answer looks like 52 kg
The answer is 27 kg
